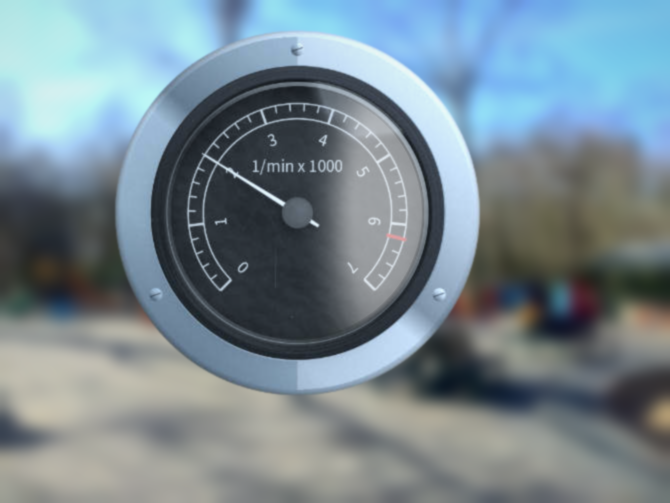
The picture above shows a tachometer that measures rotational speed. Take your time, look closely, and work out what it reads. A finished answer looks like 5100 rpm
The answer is 2000 rpm
